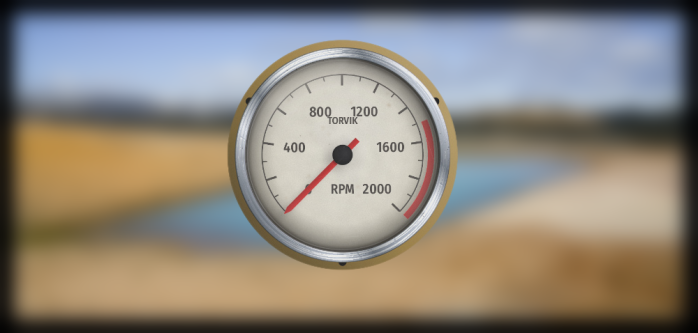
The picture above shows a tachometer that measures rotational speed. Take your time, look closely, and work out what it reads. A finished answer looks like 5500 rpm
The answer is 0 rpm
